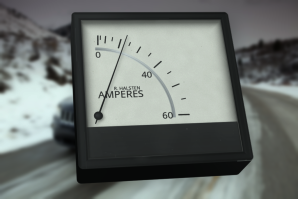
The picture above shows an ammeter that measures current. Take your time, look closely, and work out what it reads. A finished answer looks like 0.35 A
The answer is 22.5 A
